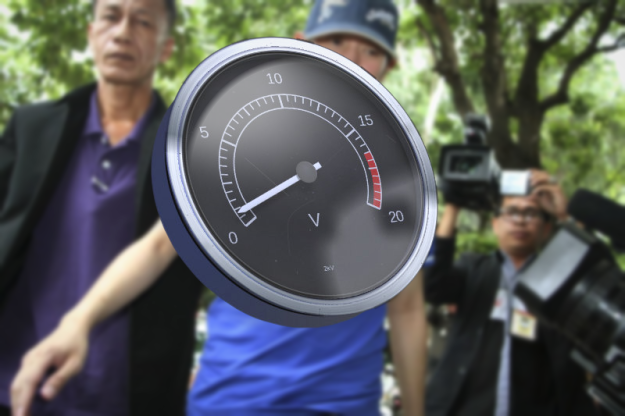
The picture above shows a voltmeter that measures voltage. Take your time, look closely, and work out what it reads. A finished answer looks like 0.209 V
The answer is 0.75 V
